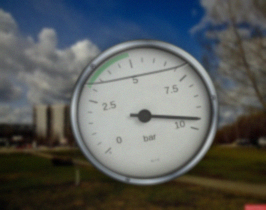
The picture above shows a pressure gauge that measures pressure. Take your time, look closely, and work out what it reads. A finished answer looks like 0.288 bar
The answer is 9.5 bar
